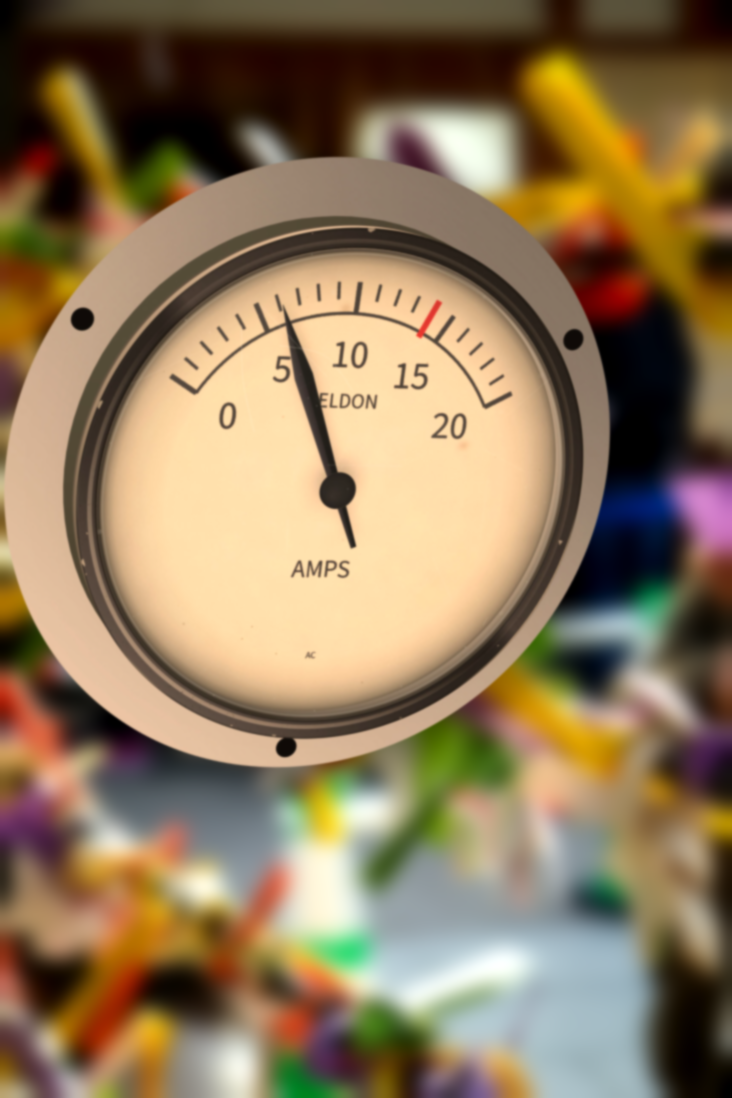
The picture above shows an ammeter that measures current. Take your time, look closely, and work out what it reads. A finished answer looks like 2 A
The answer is 6 A
